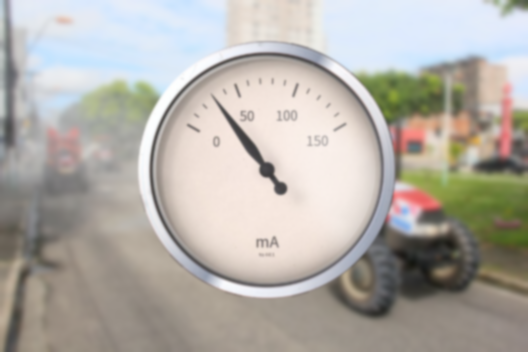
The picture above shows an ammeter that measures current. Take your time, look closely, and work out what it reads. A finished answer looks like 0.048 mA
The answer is 30 mA
